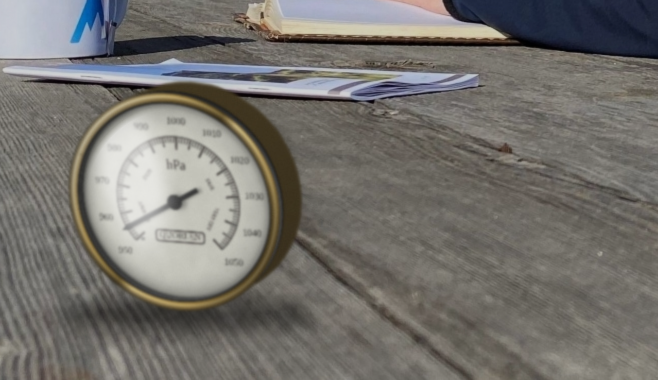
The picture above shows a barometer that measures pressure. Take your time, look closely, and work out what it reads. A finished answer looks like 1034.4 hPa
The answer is 955 hPa
